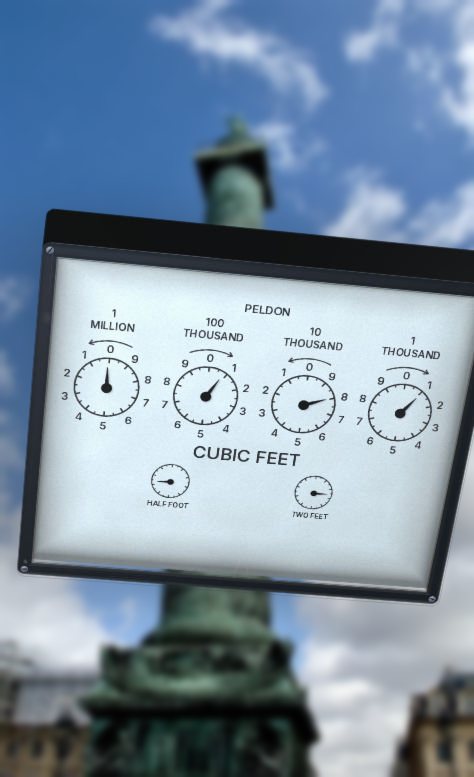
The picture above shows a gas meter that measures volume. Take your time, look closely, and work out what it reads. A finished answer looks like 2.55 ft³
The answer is 8100 ft³
